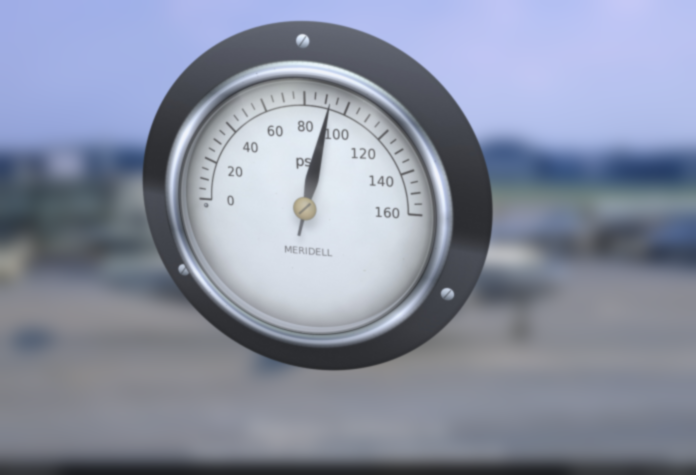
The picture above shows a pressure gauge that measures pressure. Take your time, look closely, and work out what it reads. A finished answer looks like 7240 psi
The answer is 92.5 psi
